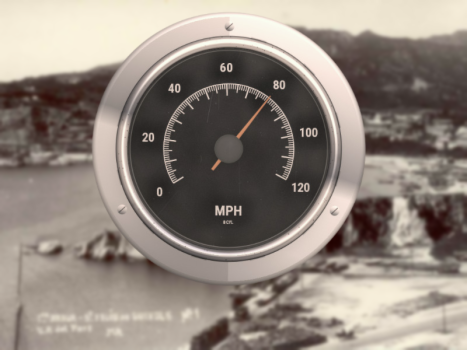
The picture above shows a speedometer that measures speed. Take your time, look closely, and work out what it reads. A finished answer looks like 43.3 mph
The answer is 80 mph
